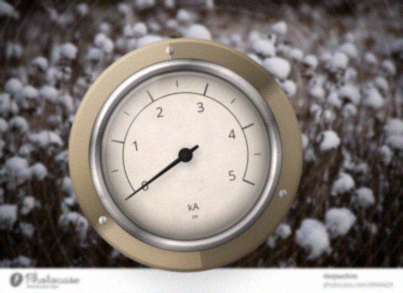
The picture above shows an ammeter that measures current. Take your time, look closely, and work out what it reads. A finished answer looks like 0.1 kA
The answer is 0 kA
